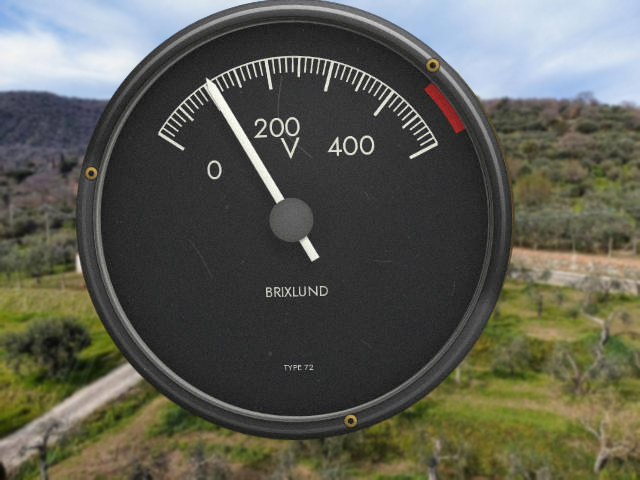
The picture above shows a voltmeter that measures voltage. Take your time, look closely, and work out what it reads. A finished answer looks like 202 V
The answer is 110 V
